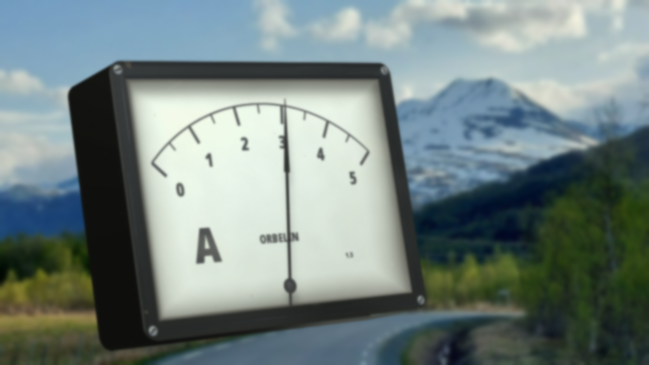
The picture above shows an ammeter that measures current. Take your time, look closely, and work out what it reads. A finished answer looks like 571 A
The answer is 3 A
